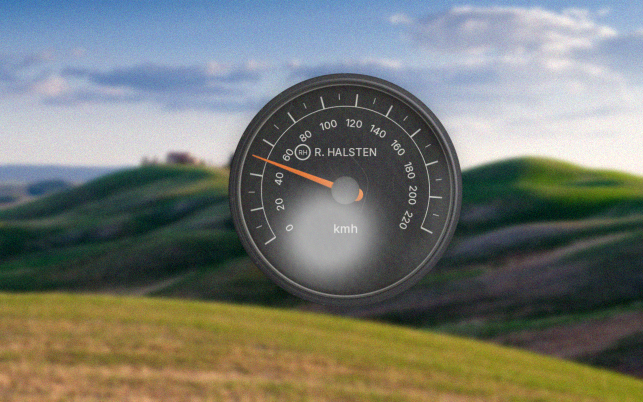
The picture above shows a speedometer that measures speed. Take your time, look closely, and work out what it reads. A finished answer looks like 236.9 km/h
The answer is 50 km/h
